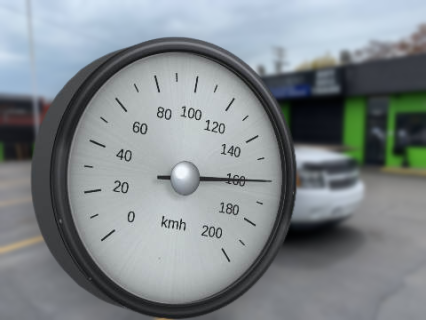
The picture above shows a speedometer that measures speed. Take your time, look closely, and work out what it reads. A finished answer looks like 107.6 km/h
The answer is 160 km/h
